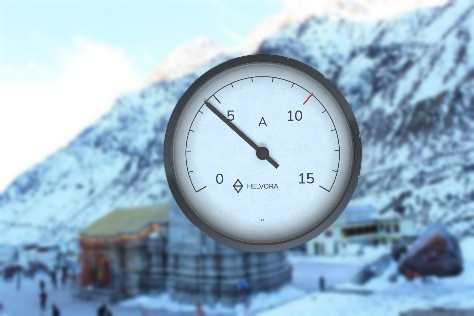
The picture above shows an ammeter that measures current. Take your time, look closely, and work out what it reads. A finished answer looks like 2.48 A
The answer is 4.5 A
